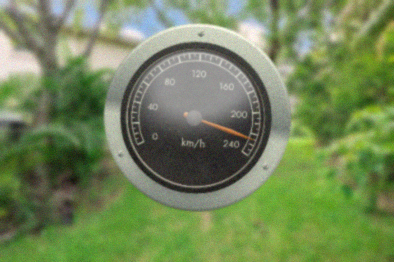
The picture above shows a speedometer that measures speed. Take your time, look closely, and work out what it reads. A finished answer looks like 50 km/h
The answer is 225 km/h
